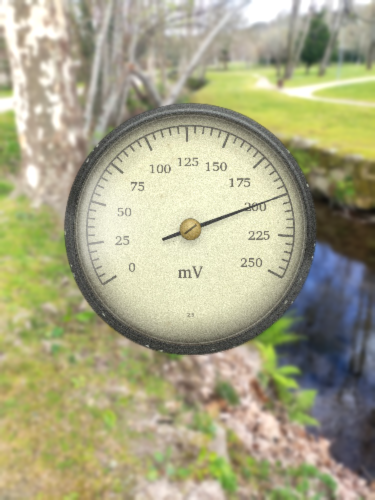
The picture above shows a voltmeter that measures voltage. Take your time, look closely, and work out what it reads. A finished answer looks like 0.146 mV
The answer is 200 mV
